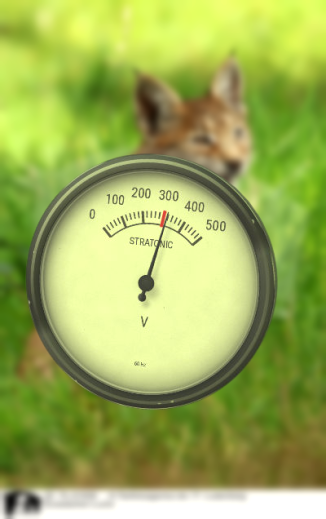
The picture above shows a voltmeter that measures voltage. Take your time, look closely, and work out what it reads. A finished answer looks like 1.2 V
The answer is 320 V
